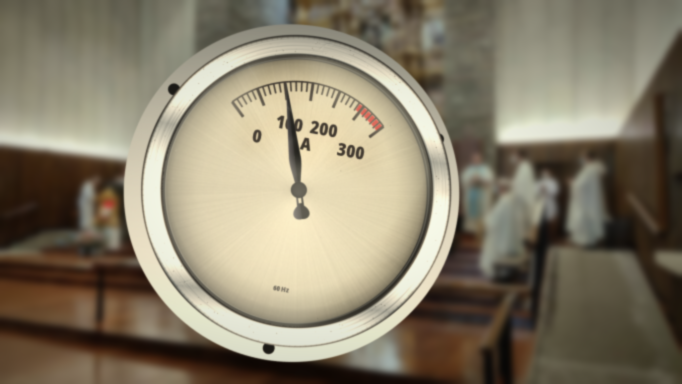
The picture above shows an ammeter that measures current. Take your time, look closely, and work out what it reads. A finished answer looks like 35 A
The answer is 100 A
